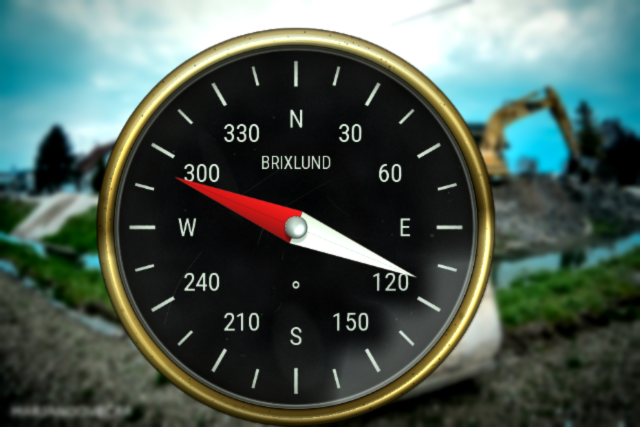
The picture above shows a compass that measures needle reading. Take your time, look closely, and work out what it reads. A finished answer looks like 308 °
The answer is 292.5 °
